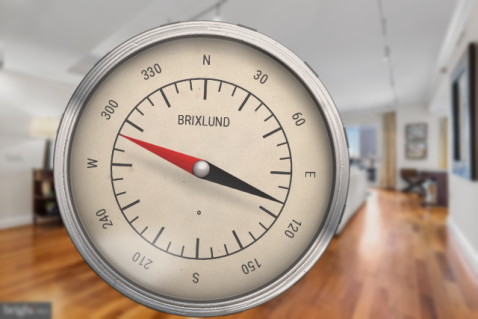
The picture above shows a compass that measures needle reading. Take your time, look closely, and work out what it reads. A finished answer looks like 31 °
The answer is 290 °
